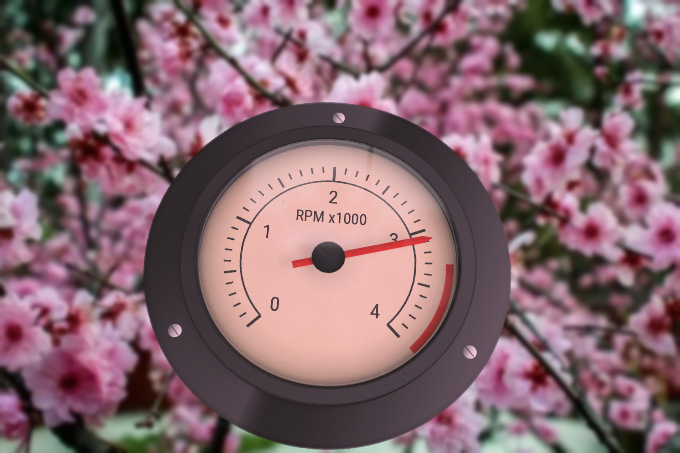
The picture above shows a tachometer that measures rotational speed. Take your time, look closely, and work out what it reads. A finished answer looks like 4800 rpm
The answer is 3100 rpm
